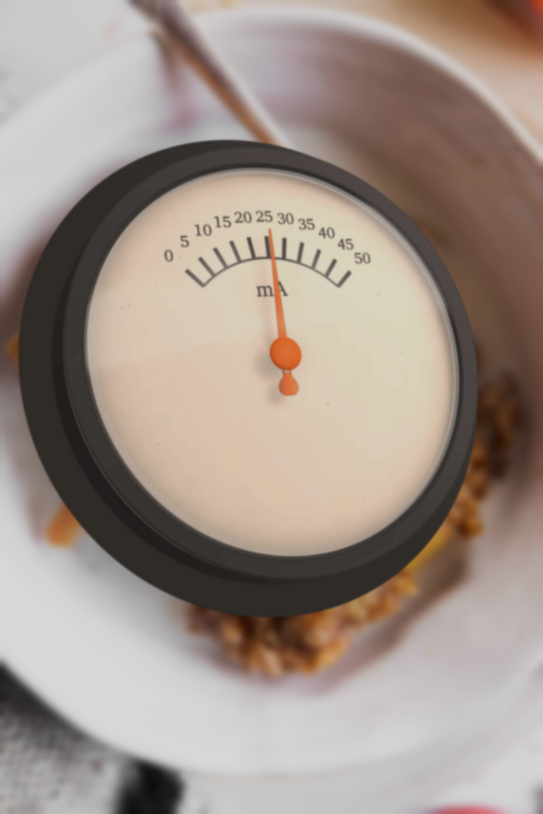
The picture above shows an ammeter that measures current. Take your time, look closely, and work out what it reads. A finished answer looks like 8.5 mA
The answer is 25 mA
